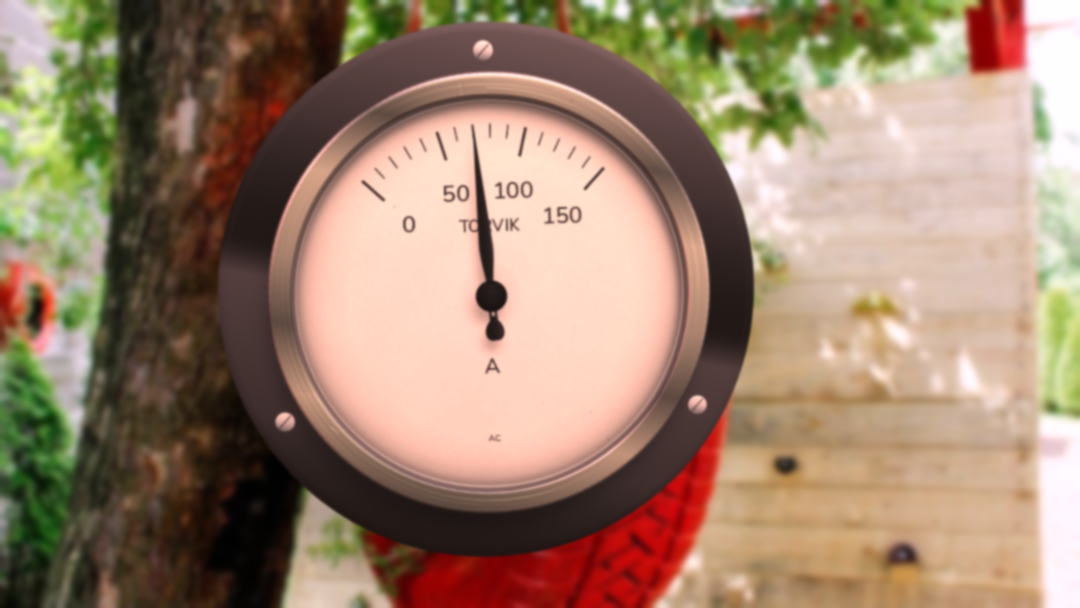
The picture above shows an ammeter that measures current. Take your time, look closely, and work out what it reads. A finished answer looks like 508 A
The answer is 70 A
